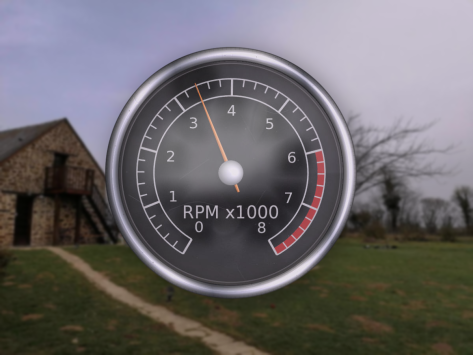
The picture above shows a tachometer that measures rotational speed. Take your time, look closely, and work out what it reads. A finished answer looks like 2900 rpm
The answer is 3400 rpm
